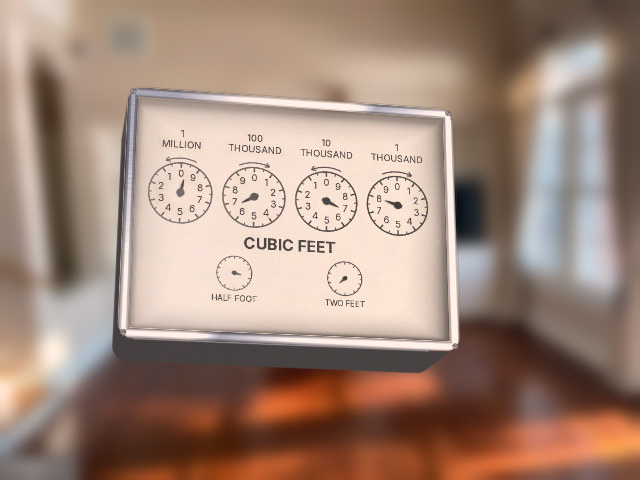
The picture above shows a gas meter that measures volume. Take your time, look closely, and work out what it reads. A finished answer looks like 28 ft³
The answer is 966800 ft³
